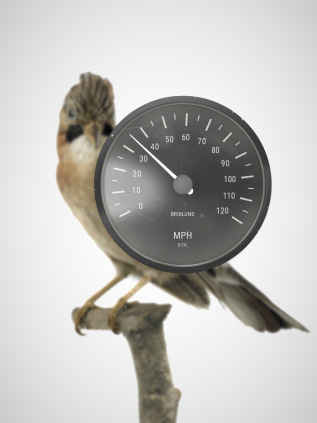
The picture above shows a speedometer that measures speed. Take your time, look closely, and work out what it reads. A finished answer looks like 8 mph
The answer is 35 mph
